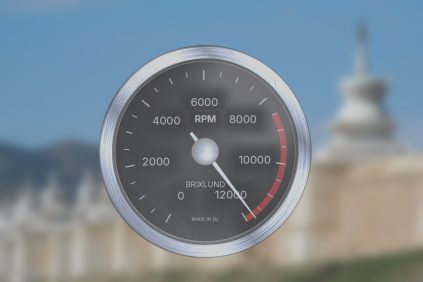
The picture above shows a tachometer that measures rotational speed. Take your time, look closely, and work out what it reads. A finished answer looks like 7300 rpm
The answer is 11750 rpm
